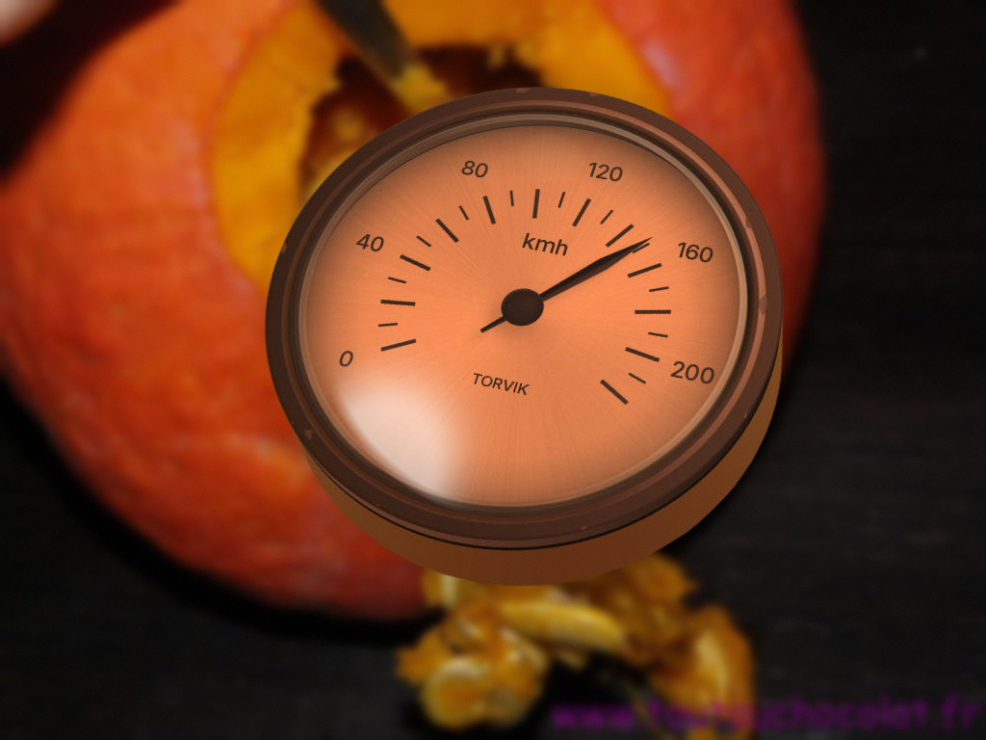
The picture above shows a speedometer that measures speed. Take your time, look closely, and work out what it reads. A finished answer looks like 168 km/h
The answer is 150 km/h
